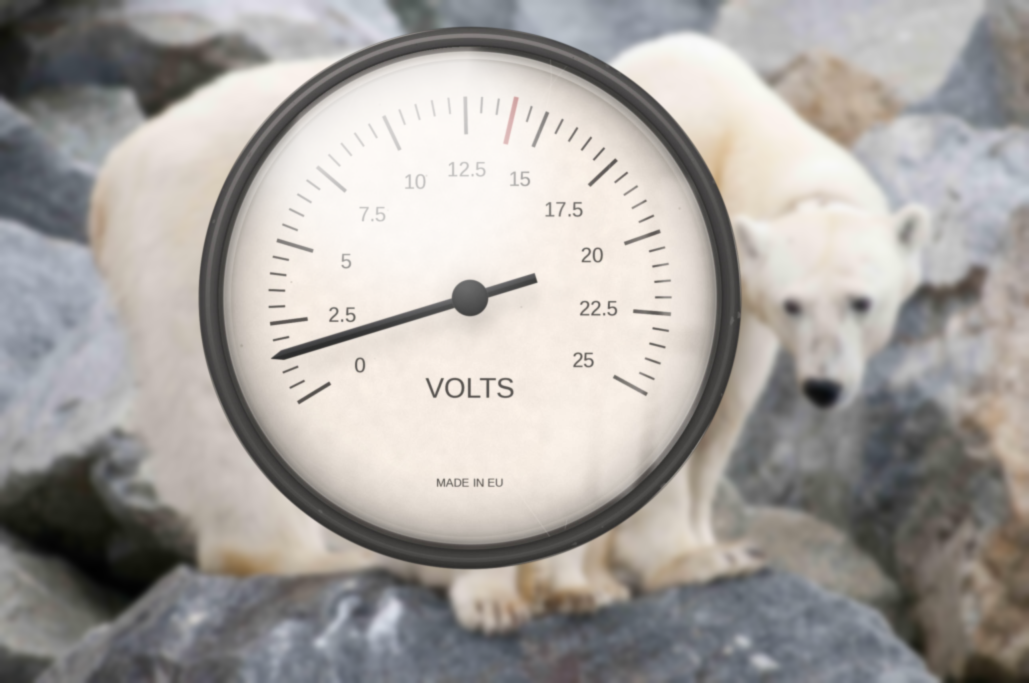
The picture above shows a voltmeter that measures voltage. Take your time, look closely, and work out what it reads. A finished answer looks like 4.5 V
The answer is 1.5 V
